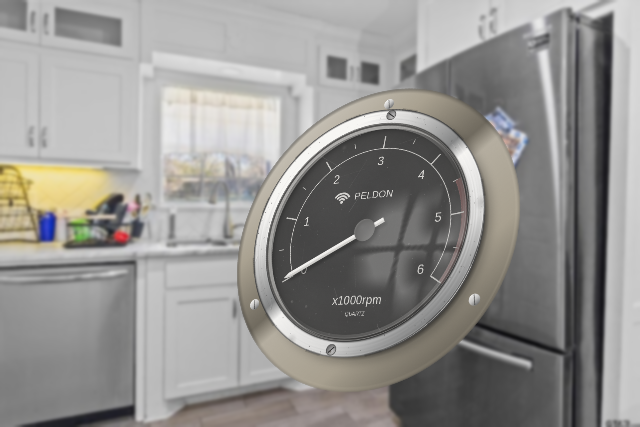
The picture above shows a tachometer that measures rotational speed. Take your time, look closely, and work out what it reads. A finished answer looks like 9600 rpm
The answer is 0 rpm
